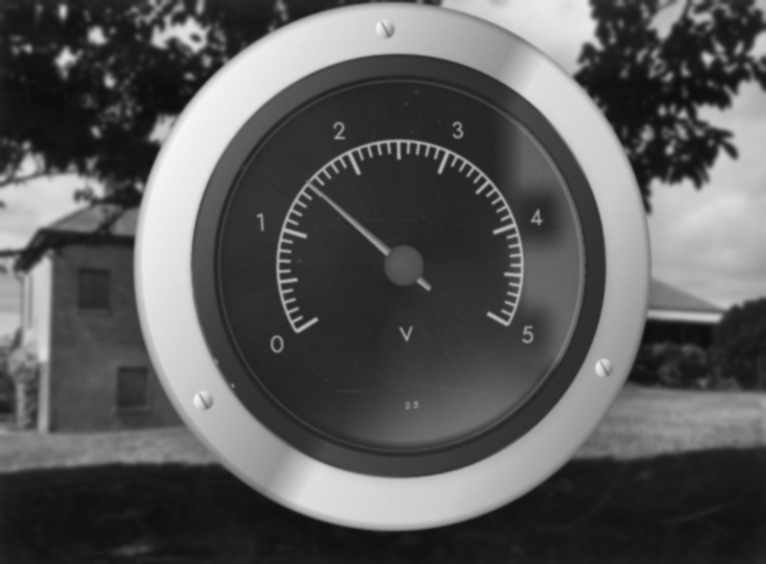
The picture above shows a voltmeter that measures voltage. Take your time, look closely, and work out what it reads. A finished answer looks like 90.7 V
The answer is 1.5 V
